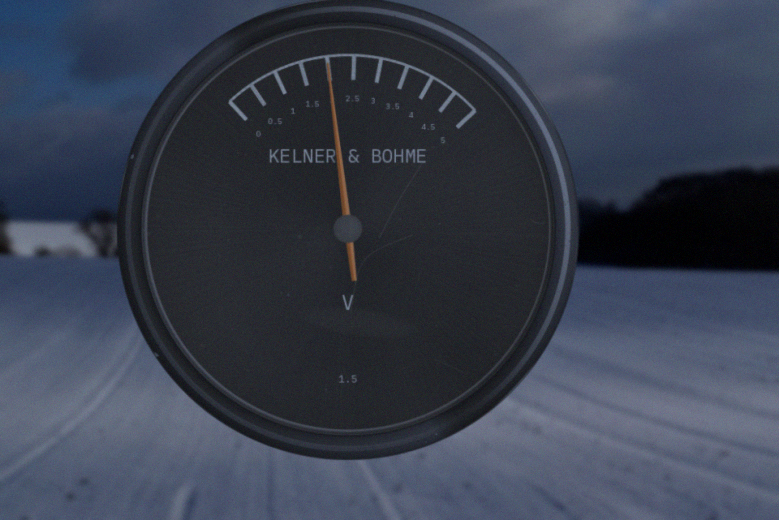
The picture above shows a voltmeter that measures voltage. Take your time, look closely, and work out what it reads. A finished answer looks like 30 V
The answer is 2 V
